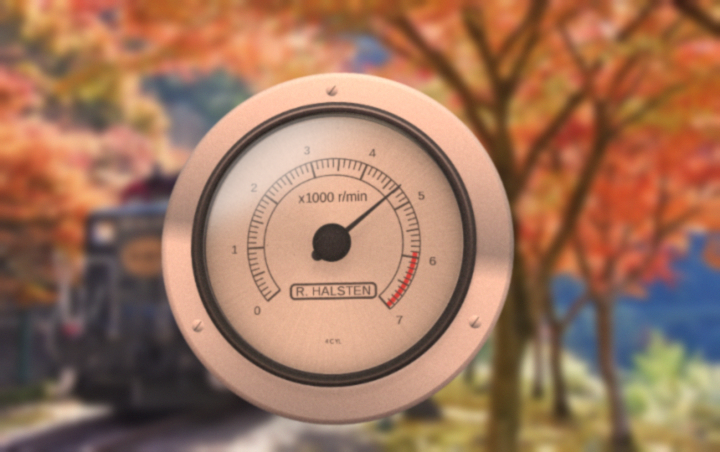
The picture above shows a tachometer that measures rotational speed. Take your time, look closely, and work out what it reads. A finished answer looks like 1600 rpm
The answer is 4700 rpm
